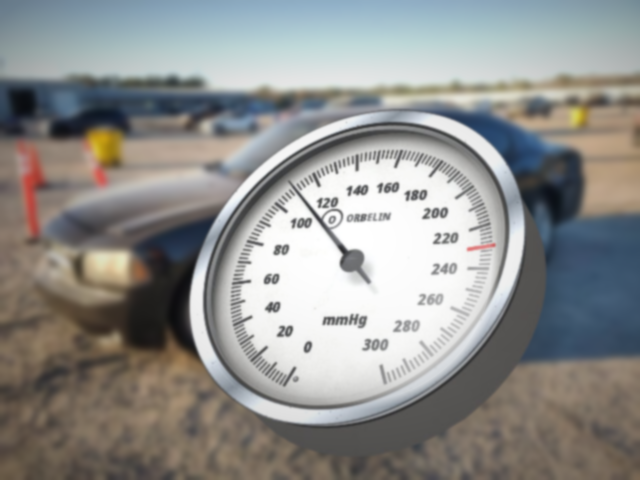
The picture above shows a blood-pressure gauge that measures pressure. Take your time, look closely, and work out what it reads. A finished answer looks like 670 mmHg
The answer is 110 mmHg
